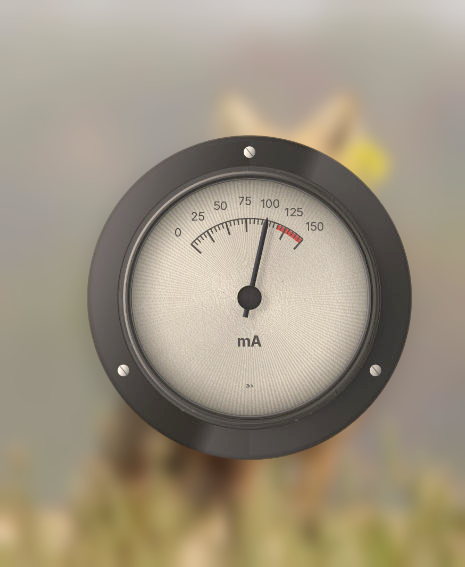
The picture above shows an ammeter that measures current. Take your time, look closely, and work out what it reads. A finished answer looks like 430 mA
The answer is 100 mA
